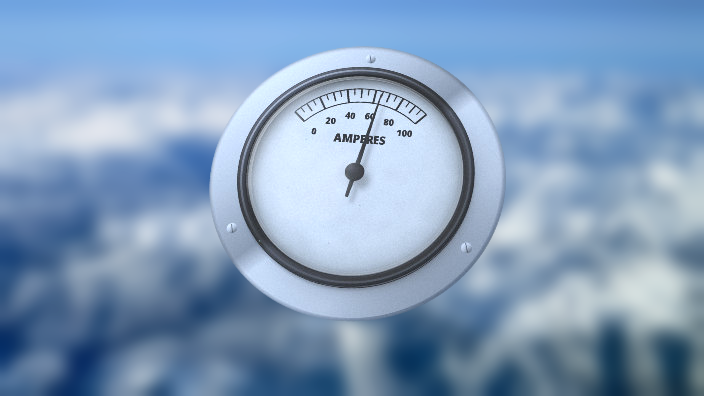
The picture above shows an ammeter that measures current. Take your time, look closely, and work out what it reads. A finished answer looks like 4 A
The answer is 65 A
